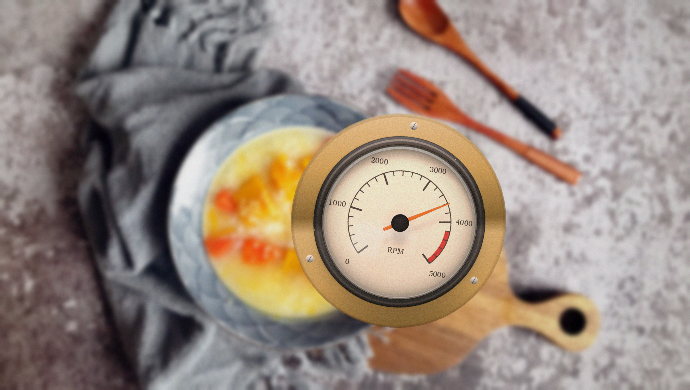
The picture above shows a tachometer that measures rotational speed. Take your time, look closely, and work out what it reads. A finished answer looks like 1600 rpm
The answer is 3600 rpm
